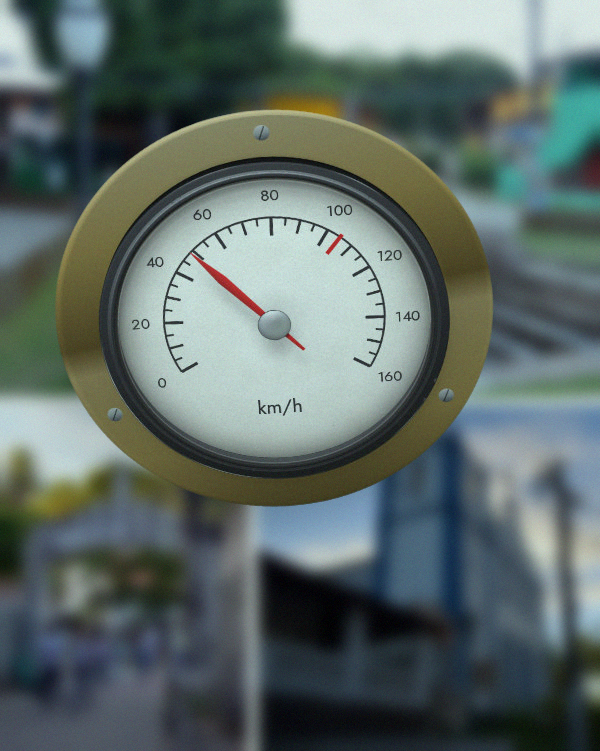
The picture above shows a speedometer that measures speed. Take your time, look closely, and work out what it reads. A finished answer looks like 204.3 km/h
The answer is 50 km/h
